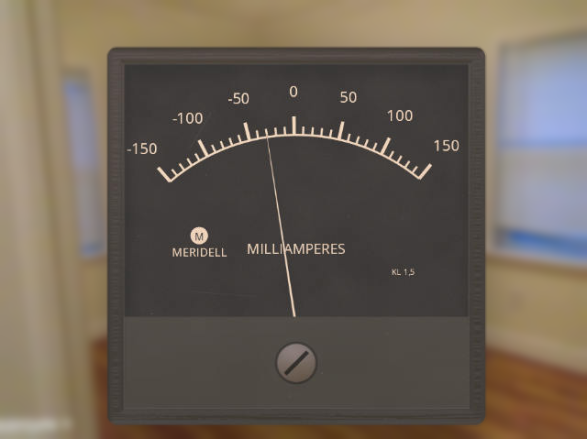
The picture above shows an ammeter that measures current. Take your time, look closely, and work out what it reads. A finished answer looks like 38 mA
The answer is -30 mA
